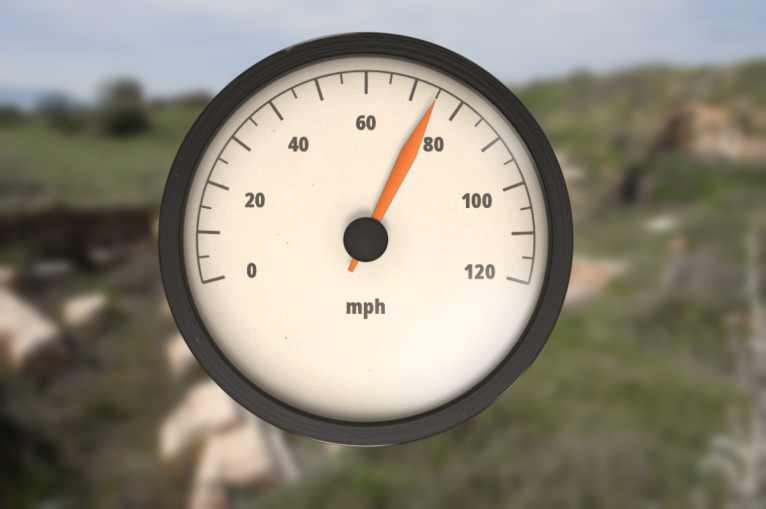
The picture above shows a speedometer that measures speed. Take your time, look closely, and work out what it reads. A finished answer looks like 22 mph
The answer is 75 mph
